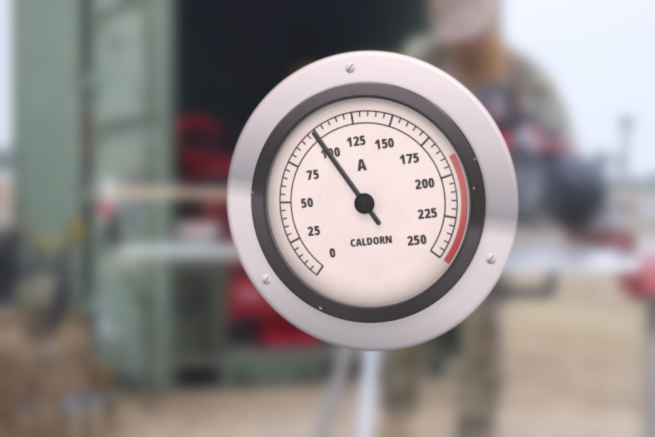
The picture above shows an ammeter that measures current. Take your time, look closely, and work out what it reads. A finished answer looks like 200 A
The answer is 100 A
